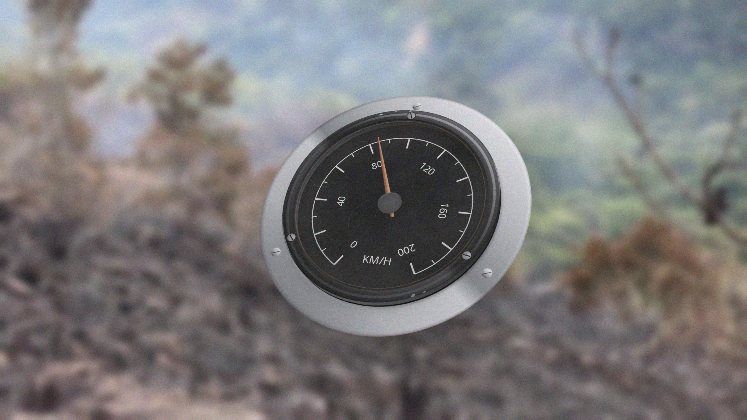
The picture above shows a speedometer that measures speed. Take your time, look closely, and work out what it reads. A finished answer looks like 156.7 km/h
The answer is 85 km/h
